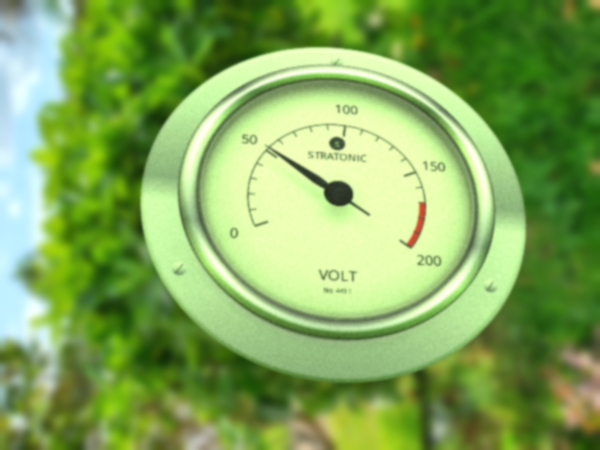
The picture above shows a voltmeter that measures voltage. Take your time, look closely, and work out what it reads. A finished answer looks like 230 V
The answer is 50 V
